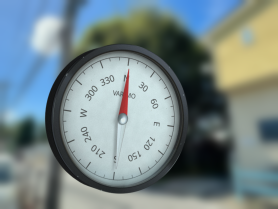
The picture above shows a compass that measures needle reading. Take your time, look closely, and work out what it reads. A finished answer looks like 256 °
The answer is 0 °
